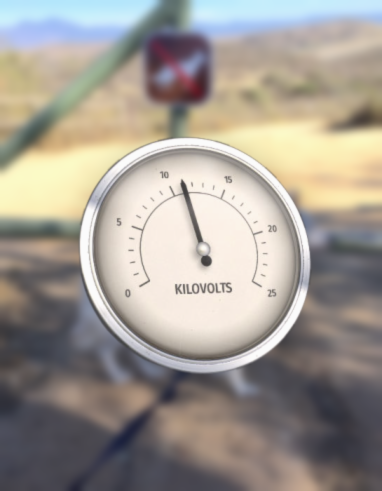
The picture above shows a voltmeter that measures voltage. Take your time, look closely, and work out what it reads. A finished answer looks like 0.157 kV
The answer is 11 kV
